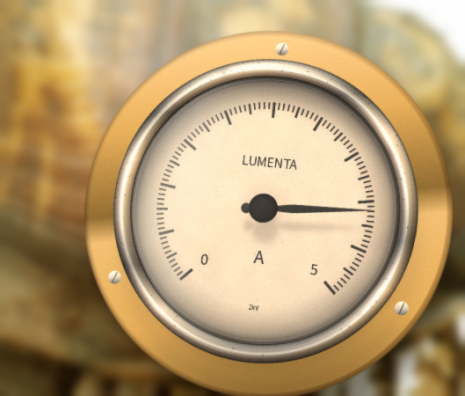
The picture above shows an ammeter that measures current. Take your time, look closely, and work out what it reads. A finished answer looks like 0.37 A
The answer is 4.1 A
